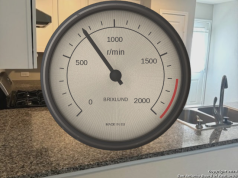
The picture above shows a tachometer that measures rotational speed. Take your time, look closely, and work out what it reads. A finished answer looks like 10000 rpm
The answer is 750 rpm
